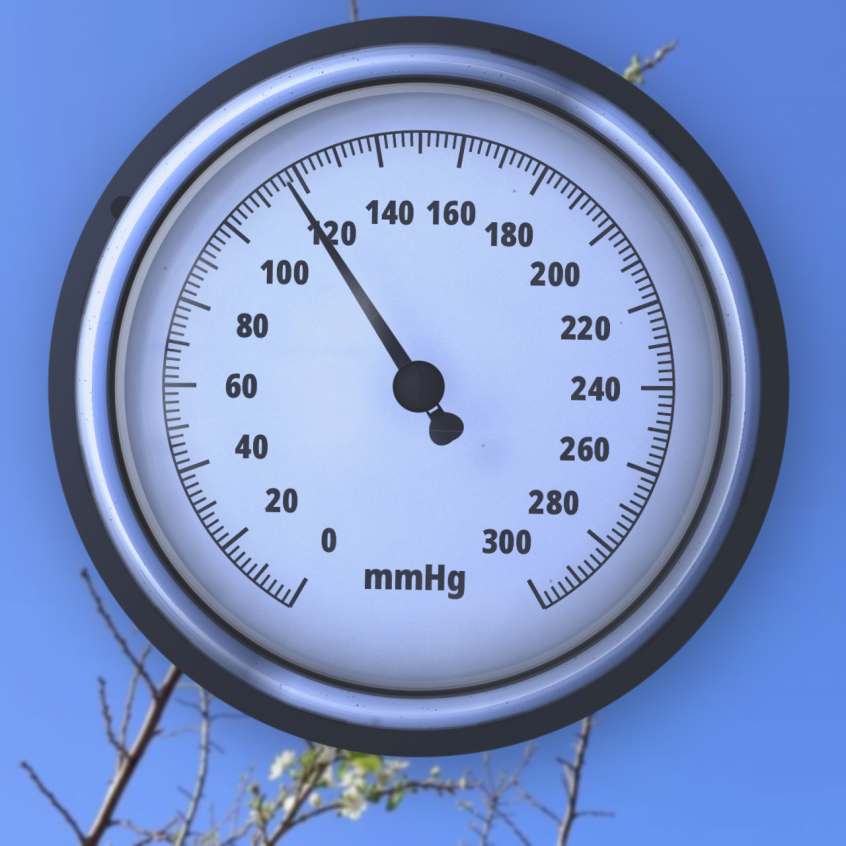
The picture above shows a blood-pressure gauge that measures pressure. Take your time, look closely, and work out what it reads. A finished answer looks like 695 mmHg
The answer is 117 mmHg
